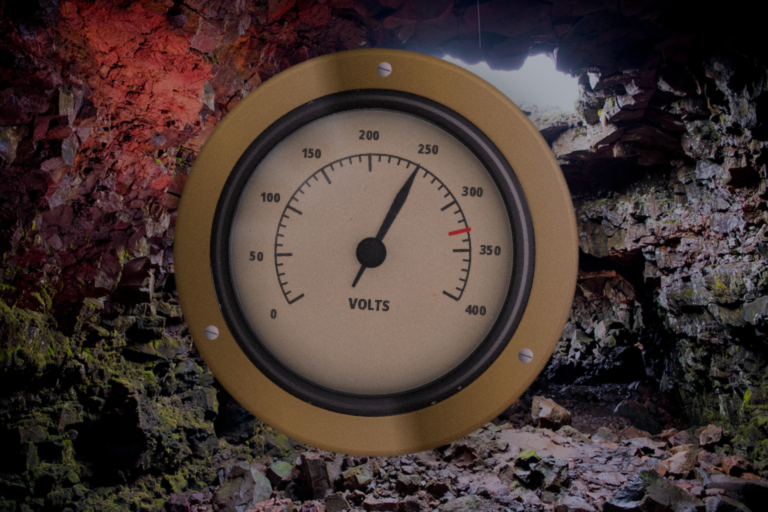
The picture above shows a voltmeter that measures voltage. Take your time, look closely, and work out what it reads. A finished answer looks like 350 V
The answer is 250 V
